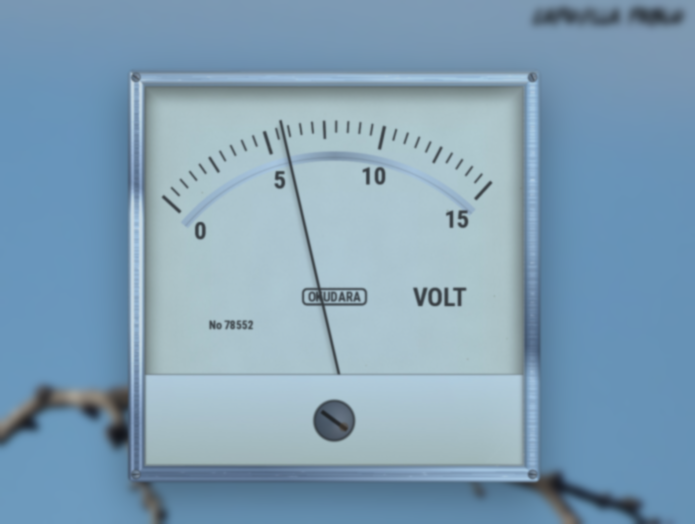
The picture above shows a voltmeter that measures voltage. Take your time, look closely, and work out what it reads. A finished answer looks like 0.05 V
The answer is 5.75 V
